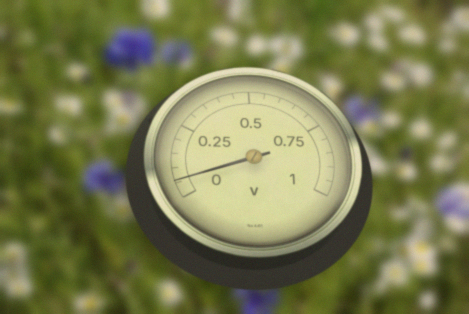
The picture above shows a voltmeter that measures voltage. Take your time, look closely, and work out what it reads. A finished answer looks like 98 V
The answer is 0.05 V
